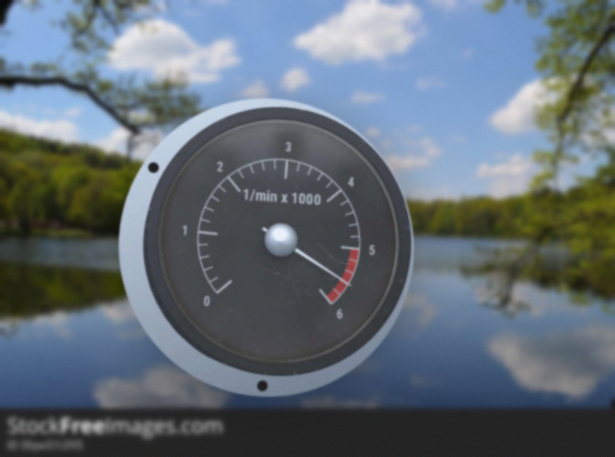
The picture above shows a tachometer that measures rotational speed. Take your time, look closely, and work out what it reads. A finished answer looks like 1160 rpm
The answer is 5600 rpm
